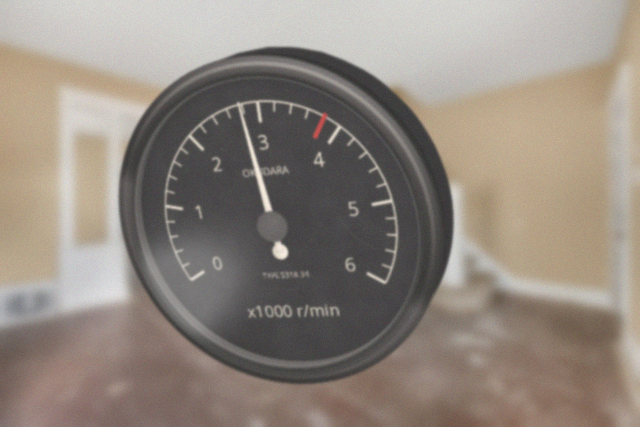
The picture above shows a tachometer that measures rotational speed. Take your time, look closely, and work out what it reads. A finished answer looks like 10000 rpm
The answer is 2800 rpm
